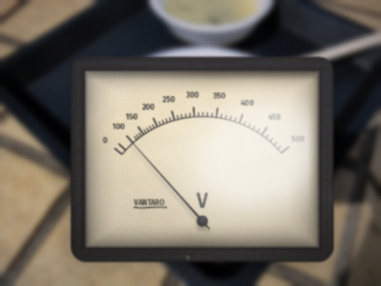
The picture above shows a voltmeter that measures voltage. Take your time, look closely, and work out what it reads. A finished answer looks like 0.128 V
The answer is 100 V
